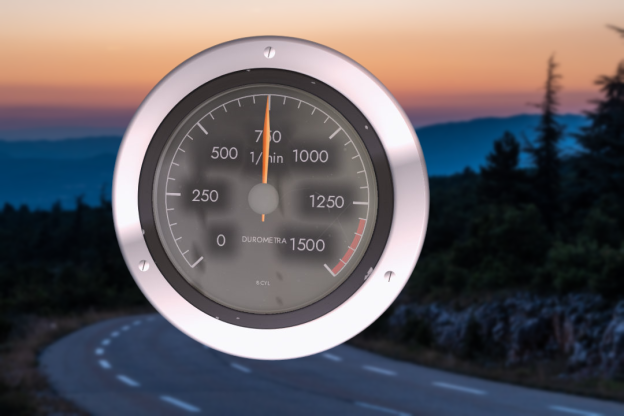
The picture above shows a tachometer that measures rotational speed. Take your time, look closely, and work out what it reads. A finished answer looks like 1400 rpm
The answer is 750 rpm
